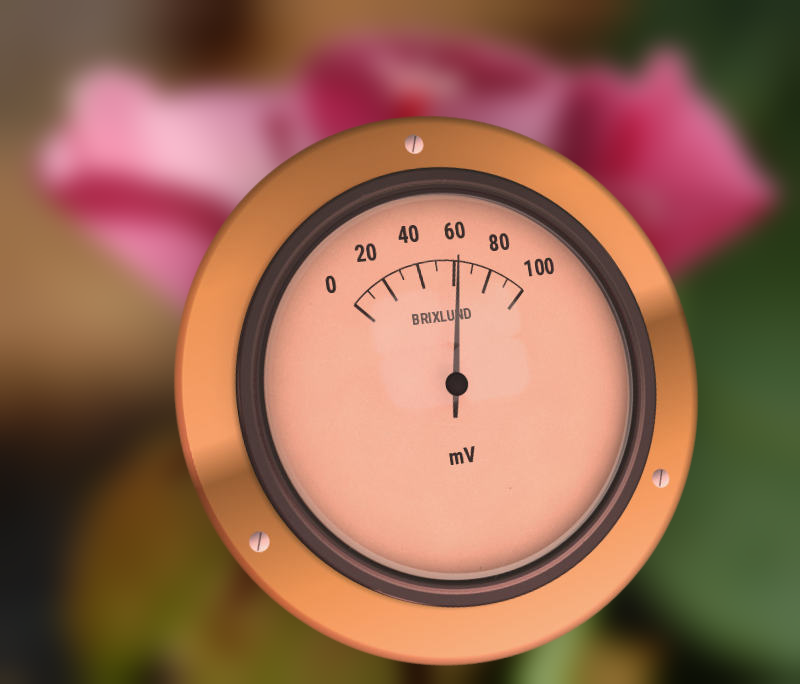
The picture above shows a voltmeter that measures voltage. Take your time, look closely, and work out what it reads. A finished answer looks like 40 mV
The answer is 60 mV
